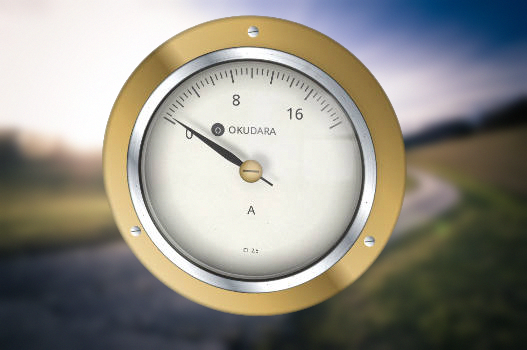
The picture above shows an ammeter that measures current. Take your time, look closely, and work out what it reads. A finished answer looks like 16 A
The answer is 0.5 A
